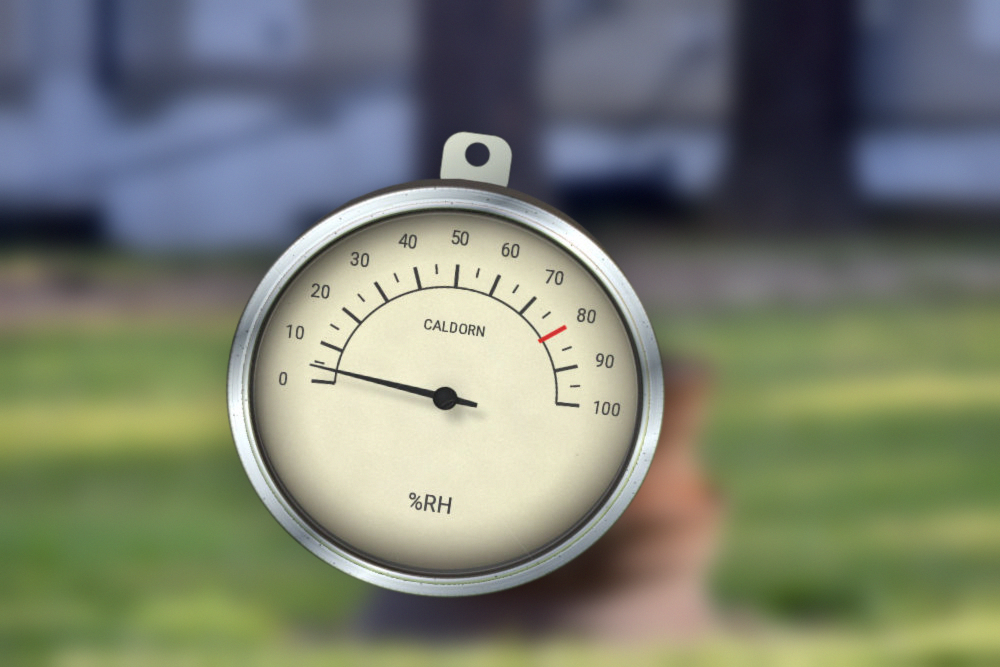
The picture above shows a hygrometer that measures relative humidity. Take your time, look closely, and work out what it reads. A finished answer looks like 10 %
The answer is 5 %
